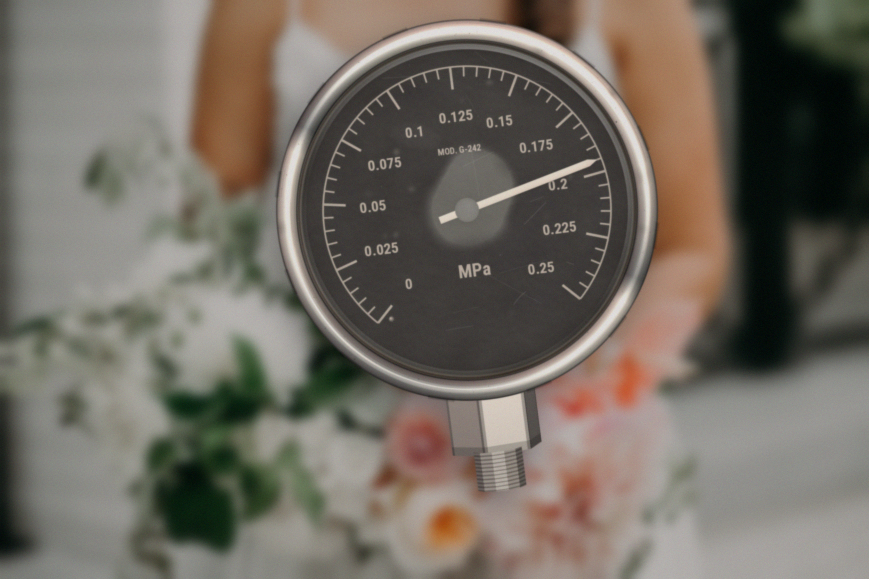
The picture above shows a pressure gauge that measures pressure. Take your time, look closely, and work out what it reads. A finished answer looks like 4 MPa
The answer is 0.195 MPa
